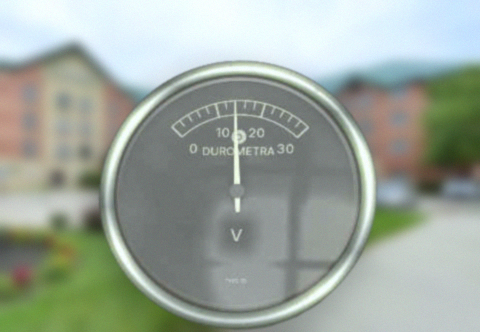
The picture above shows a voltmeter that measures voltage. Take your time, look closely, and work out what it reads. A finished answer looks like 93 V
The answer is 14 V
